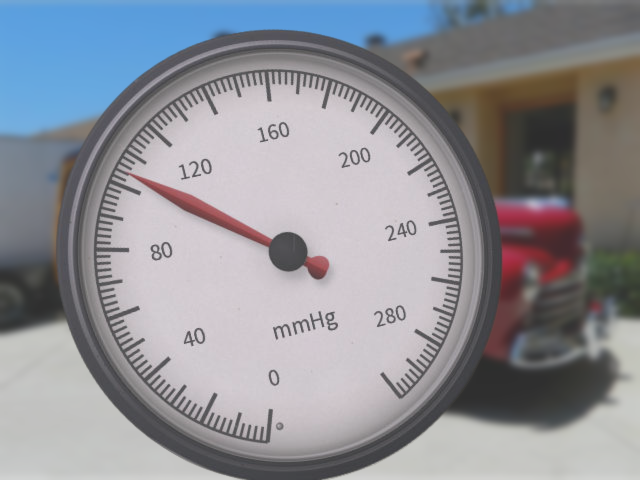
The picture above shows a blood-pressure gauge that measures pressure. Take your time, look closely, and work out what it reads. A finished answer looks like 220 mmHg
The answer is 104 mmHg
